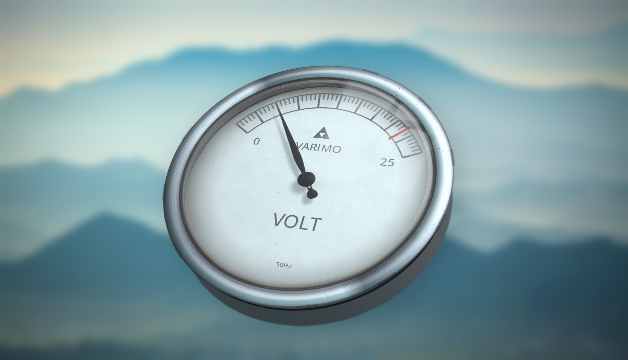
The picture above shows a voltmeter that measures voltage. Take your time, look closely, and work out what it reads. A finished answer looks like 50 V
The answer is 5 V
